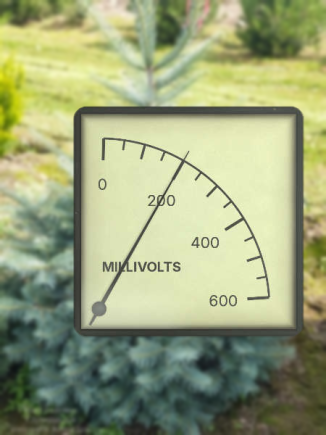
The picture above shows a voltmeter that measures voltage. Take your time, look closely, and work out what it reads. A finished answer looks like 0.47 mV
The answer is 200 mV
